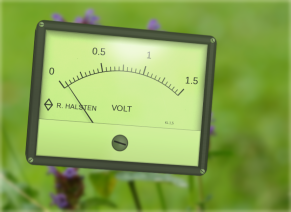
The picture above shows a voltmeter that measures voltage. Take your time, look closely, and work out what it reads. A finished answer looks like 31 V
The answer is 0.05 V
